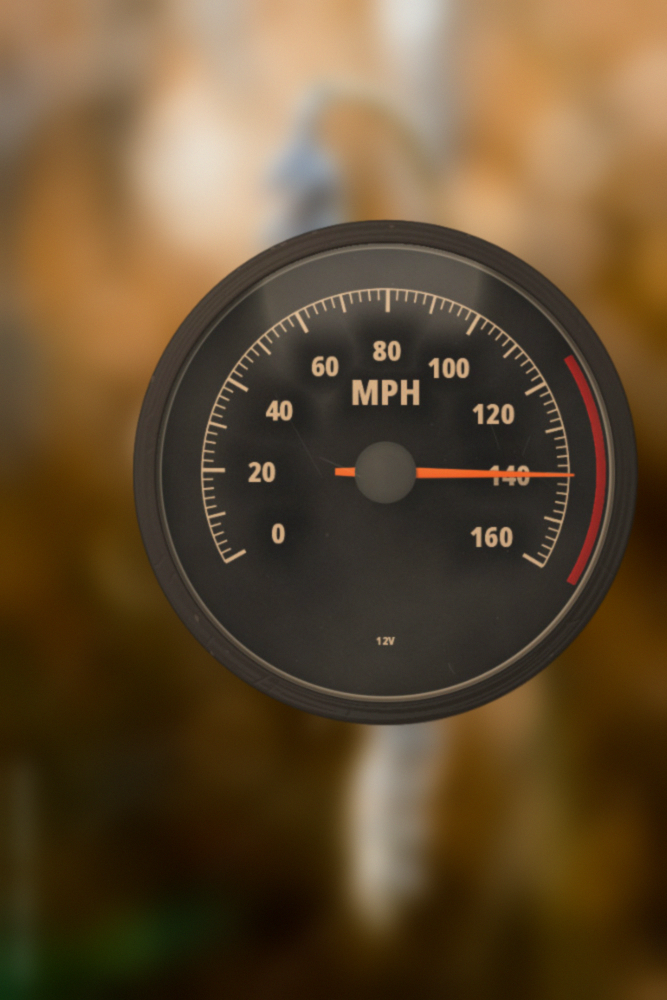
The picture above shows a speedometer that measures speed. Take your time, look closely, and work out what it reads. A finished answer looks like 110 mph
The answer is 140 mph
